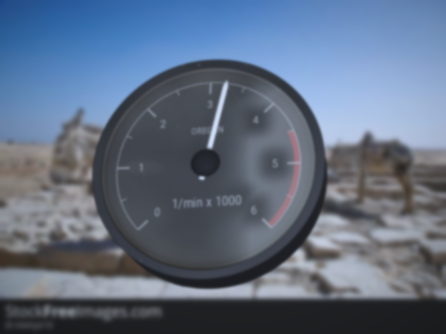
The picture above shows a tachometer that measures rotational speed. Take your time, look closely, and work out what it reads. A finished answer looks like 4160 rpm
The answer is 3250 rpm
